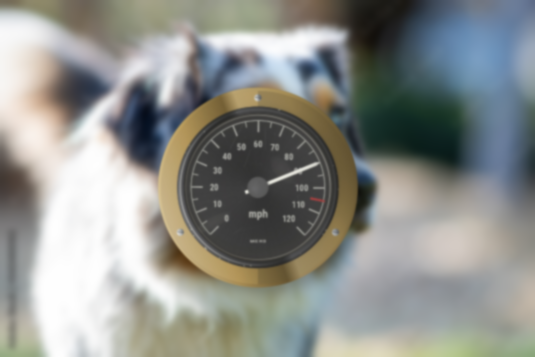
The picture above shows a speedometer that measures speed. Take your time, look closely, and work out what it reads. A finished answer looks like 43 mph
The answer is 90 mph
